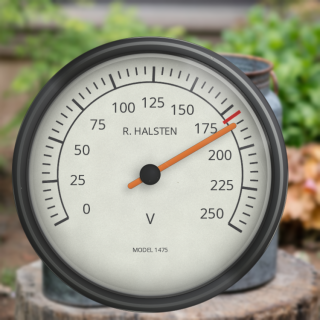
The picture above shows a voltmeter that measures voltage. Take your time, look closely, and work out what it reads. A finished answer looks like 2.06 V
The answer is 185 V
